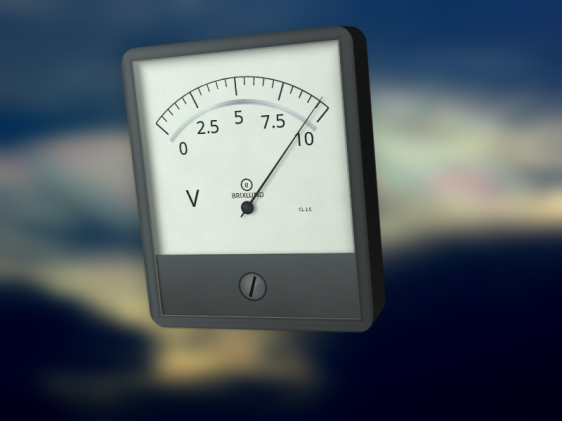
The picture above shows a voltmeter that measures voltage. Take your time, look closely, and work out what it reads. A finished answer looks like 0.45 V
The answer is 9.5 V
